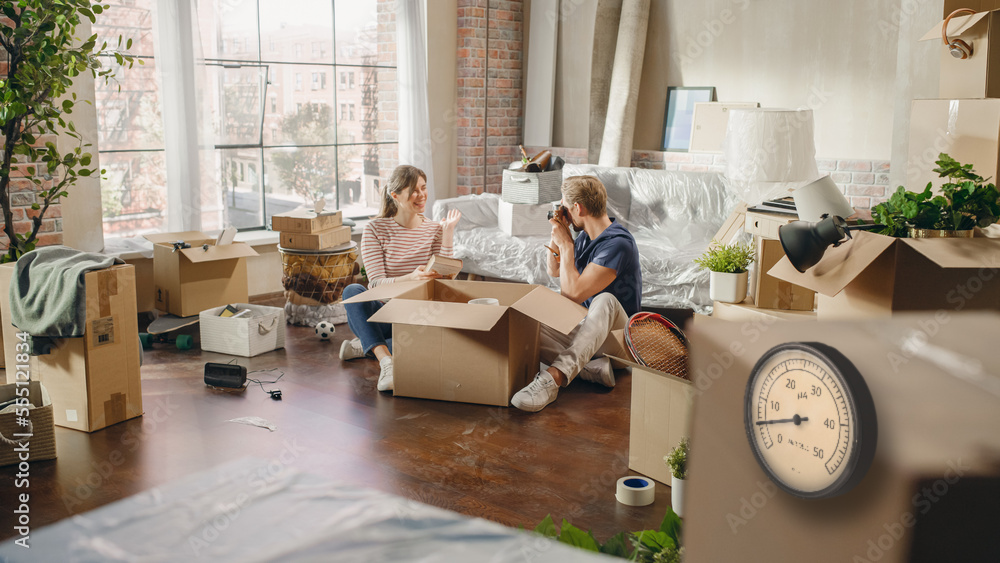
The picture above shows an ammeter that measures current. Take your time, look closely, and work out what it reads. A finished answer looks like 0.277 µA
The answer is 5 µA
